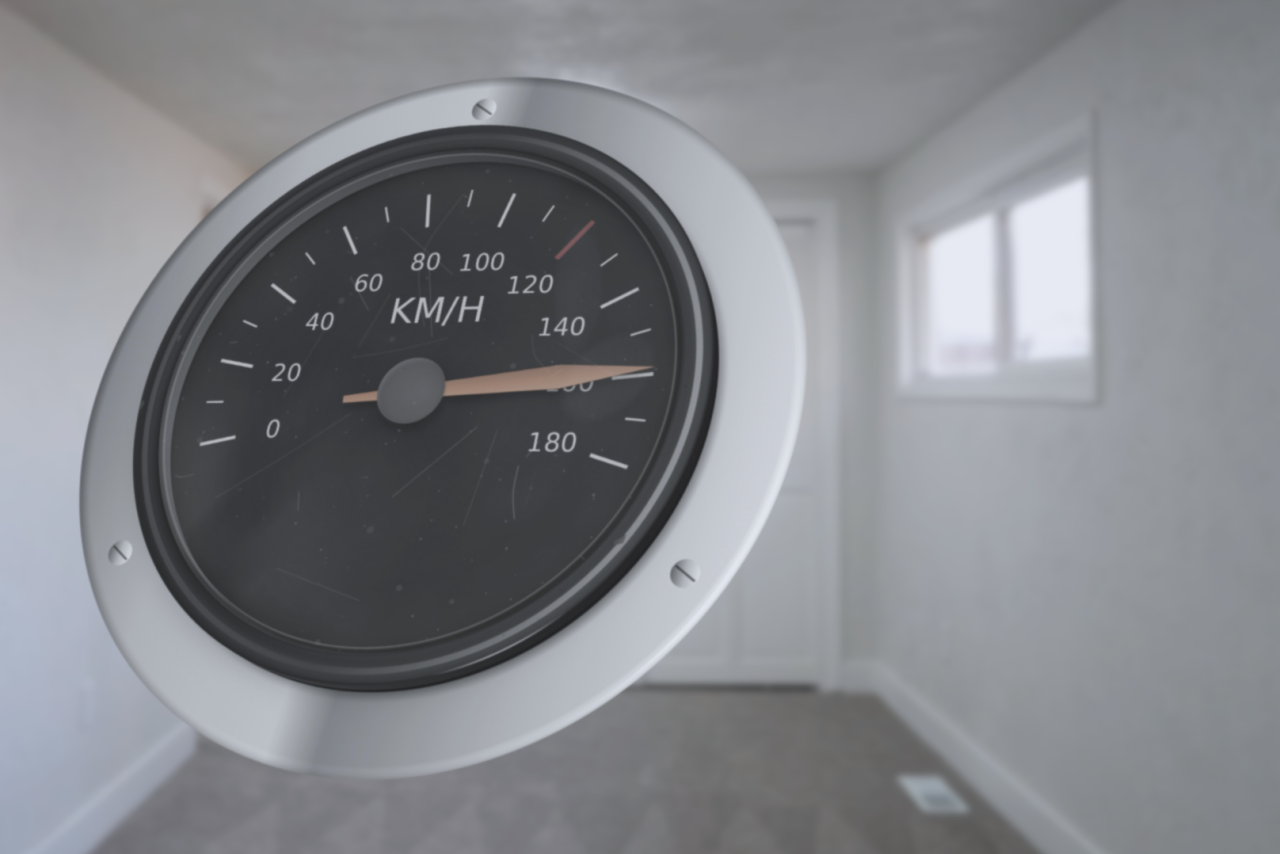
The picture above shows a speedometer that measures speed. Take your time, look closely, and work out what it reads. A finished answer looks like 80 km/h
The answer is 160 km/h
